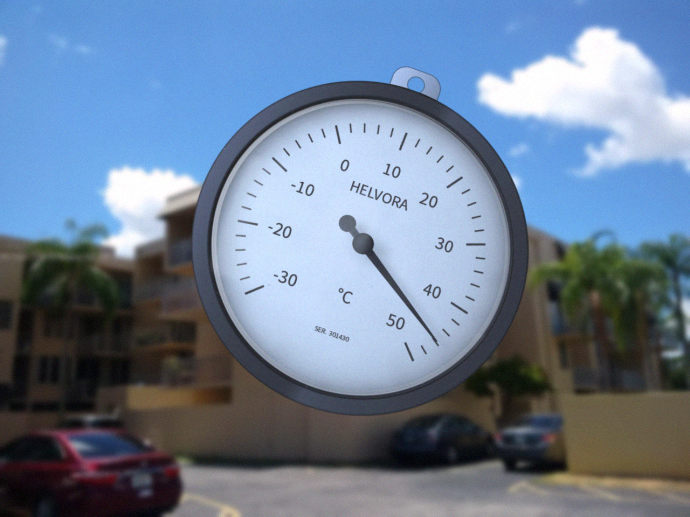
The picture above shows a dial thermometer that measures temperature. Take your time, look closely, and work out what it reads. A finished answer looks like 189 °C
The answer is 46 °C
